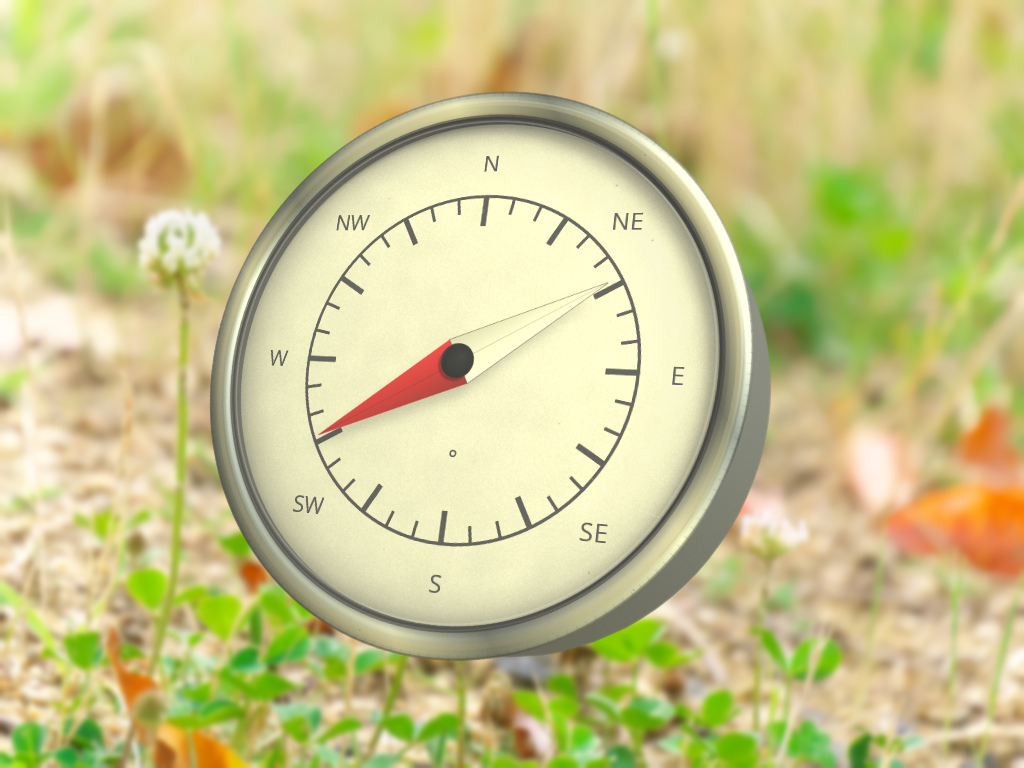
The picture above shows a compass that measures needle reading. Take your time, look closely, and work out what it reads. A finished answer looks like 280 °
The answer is 240 °
